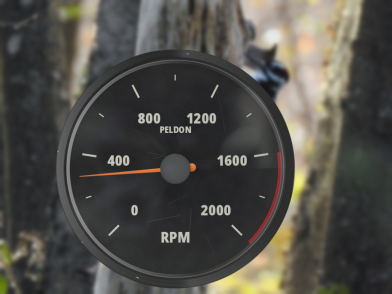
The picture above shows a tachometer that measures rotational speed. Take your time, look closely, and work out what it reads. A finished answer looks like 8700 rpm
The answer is 300 rpm
